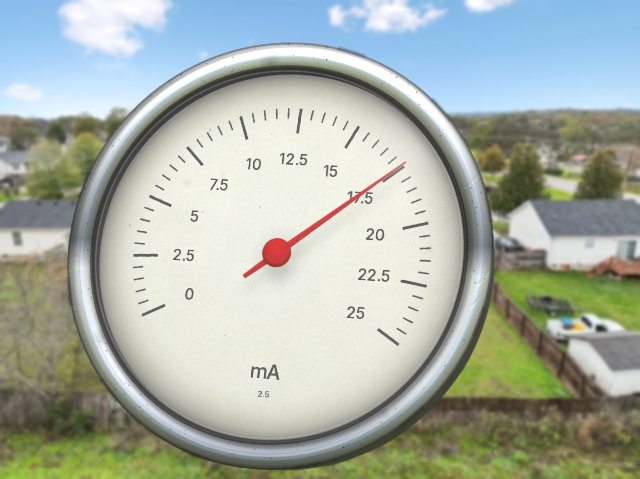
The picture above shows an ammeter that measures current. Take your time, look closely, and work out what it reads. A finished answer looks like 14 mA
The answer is 17.5 mA
